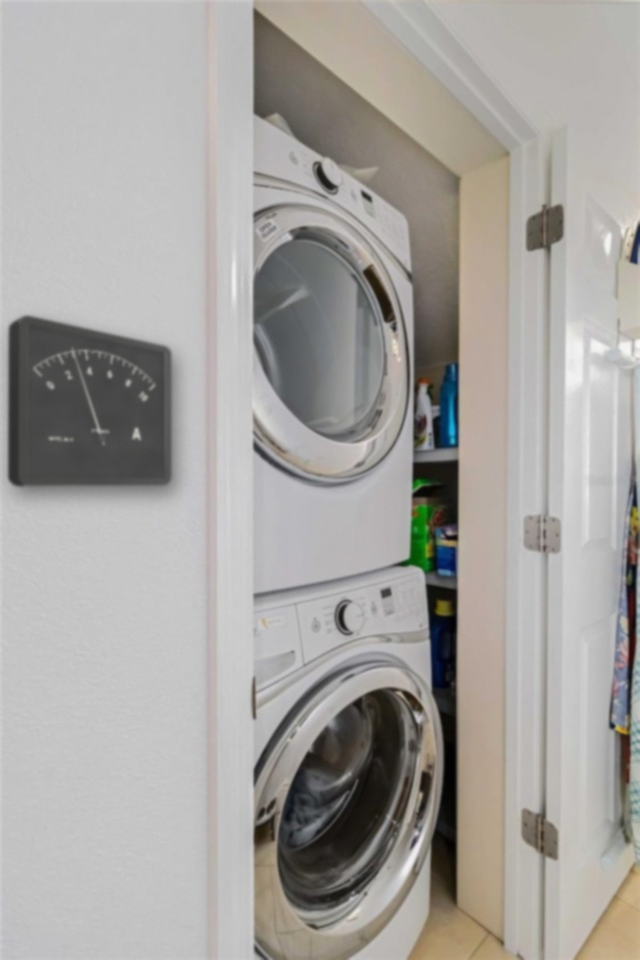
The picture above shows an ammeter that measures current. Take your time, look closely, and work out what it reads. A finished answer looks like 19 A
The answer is 3 A
